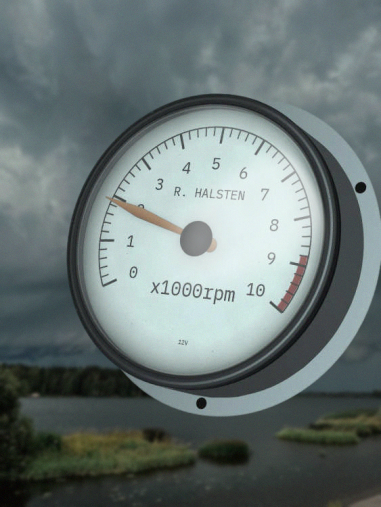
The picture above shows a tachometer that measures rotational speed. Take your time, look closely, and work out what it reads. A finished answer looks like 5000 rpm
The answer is 1900 rpm
